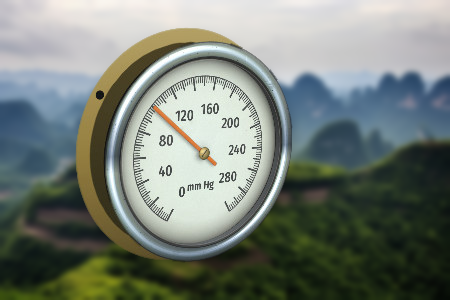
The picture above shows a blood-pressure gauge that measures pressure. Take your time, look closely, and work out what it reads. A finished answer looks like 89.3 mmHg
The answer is 100 mmHg
